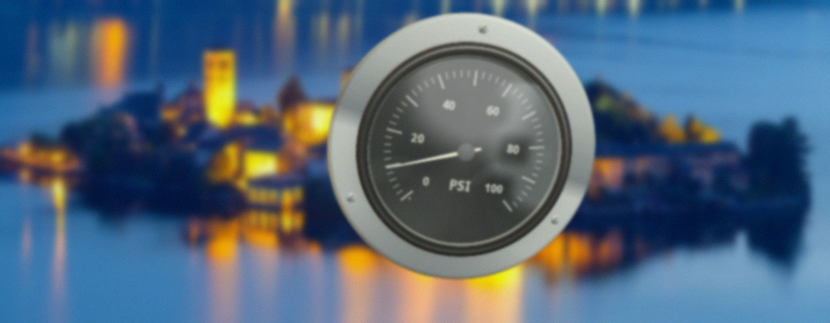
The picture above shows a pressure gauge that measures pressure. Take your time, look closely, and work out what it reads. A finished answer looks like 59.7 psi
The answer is 10 psi
